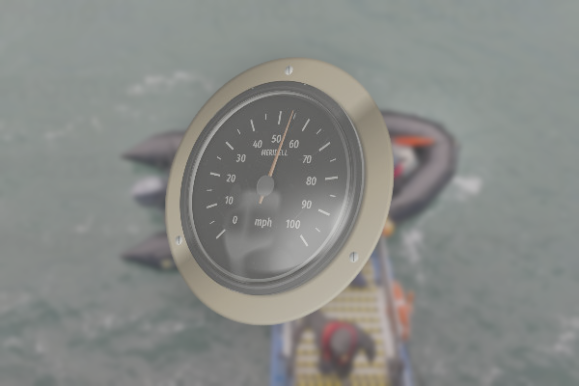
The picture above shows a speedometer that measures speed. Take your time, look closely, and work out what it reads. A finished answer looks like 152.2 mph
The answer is 55 mph
